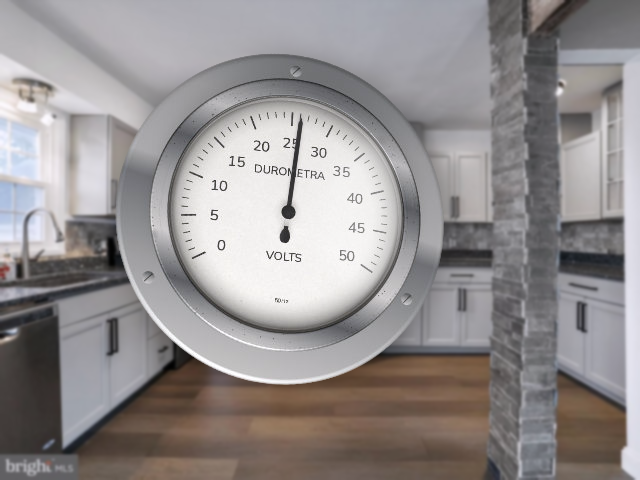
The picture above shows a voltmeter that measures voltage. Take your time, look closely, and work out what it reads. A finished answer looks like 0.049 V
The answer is 26 V
